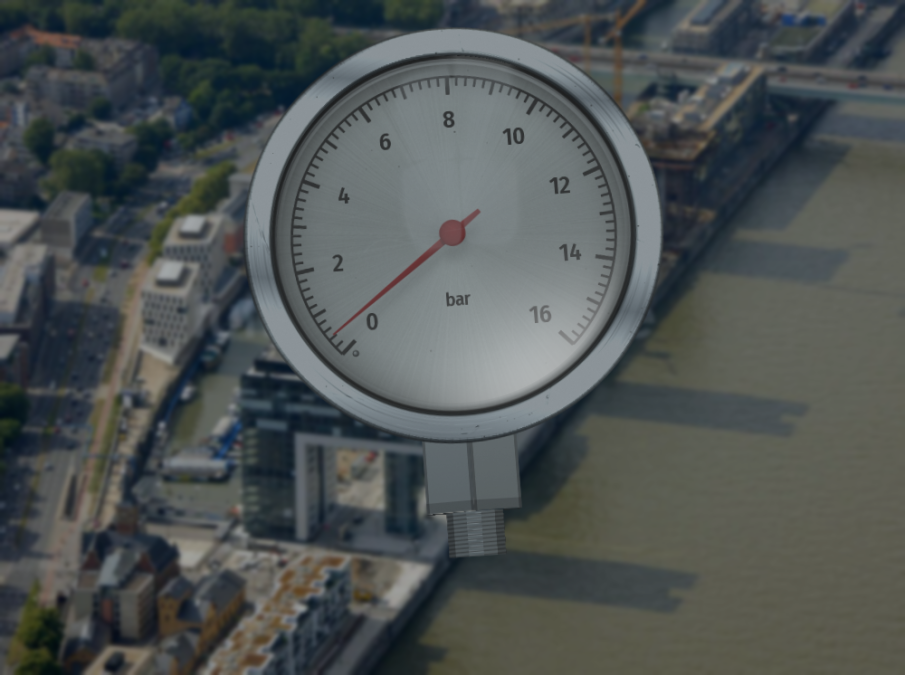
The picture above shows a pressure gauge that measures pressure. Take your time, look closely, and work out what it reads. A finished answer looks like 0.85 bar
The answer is 0.4 bar
